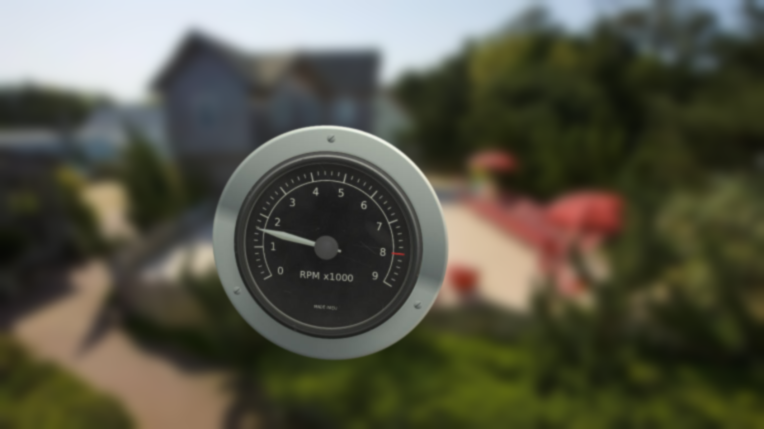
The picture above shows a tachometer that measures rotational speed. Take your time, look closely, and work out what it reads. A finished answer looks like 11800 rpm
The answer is 1600 rpm
